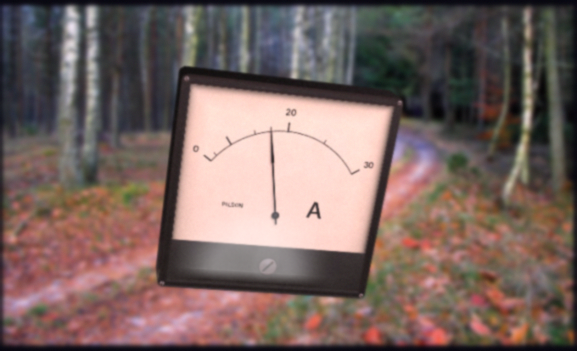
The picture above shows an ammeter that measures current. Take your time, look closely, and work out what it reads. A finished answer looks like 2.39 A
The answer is 17.5 A
